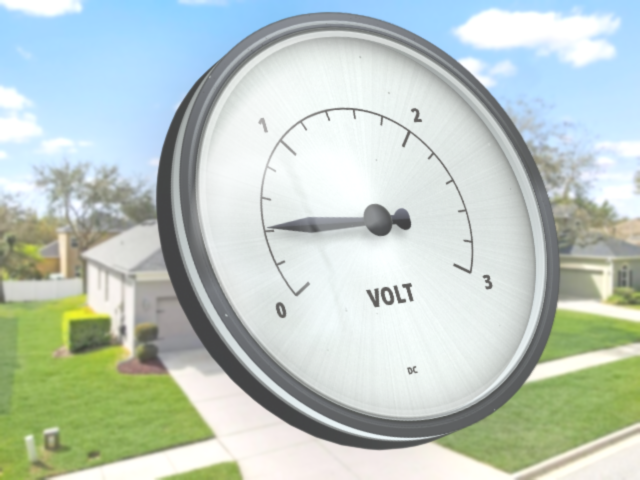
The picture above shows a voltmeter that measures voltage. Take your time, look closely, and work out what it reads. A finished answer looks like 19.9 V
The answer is 0.4 V
